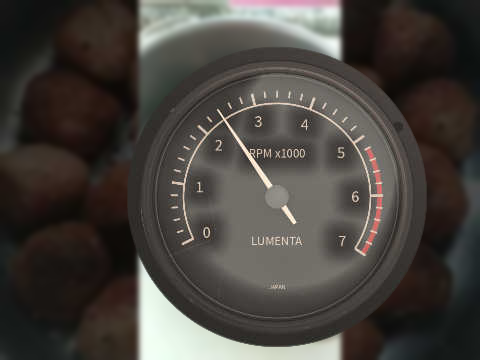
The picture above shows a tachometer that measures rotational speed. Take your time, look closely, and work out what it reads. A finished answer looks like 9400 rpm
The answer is 2400 rpm
